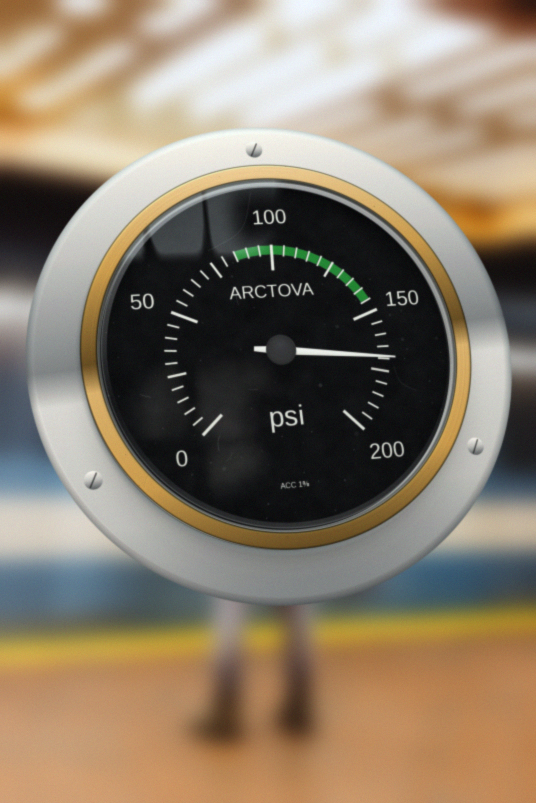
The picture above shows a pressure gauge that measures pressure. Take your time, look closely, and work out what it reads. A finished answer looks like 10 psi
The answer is 170 psi
